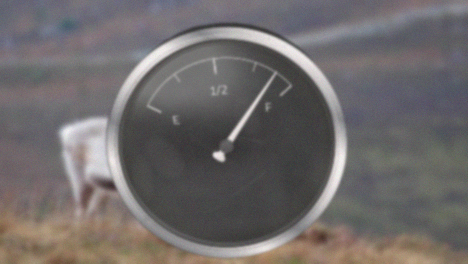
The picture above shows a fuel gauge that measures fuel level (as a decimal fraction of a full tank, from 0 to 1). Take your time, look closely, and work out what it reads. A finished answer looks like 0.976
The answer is 0.875
